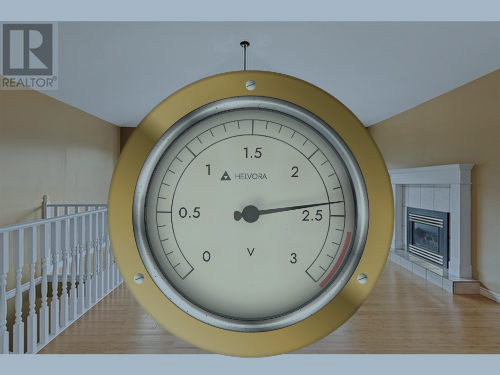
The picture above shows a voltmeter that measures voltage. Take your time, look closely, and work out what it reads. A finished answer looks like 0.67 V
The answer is 2.4 V
